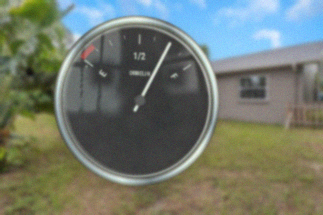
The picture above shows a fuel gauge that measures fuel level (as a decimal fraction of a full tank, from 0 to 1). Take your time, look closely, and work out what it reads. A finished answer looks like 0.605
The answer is 0.75
